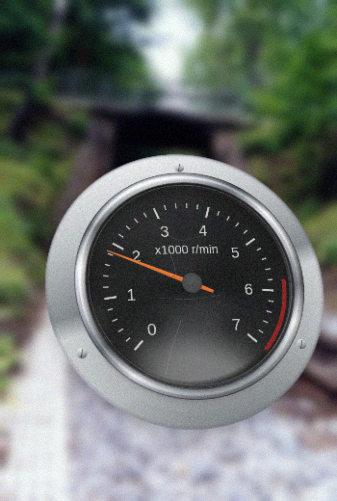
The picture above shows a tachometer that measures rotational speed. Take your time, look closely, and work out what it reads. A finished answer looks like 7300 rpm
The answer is 1800 rpm
